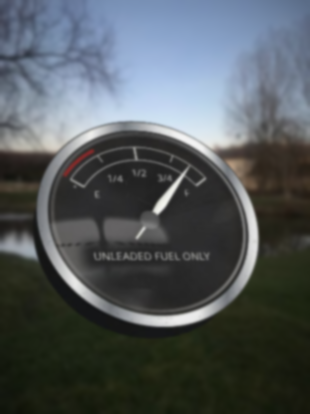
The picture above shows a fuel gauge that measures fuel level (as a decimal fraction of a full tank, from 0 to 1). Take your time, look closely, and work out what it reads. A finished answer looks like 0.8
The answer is 0.875
